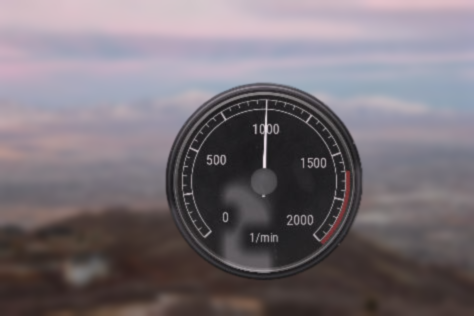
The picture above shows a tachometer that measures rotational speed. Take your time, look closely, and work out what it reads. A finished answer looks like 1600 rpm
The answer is 1000 rpm
